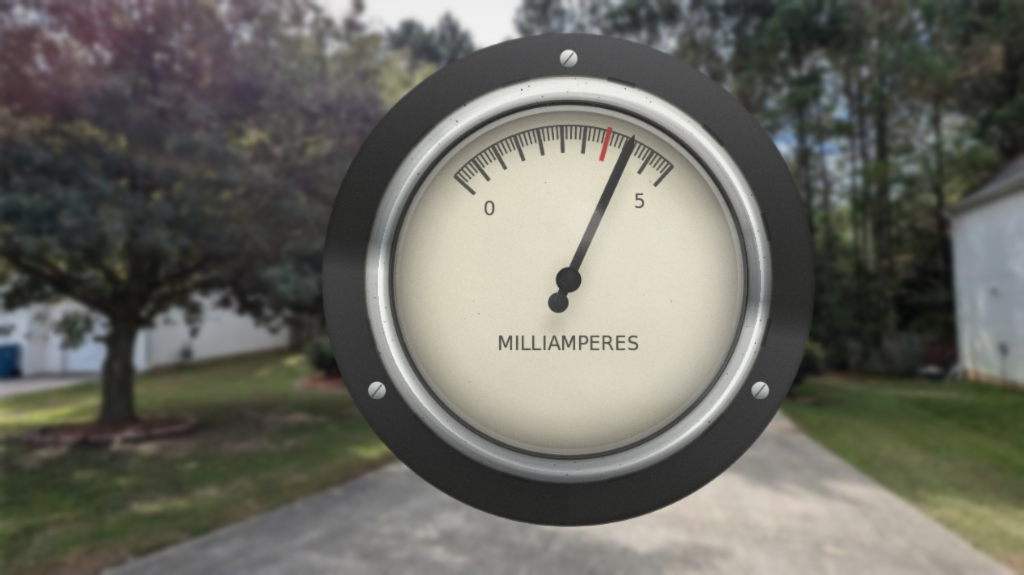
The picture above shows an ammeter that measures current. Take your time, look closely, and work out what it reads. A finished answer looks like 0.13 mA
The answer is 4 mA
